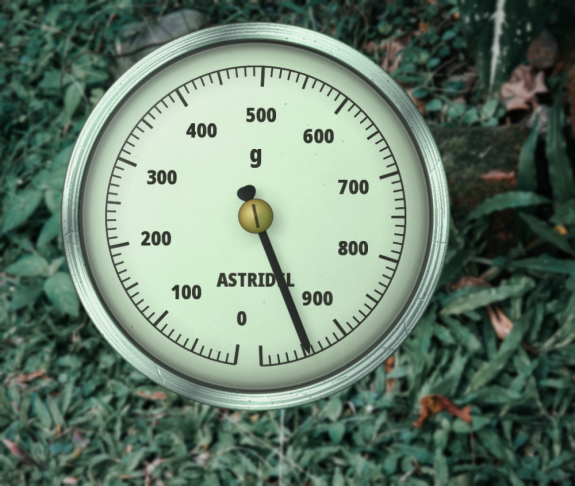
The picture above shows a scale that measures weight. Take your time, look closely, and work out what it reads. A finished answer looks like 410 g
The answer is 945 g
